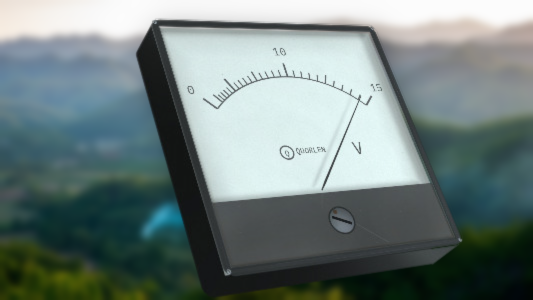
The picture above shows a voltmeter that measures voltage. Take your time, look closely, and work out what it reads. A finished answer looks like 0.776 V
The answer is 14.5 V
